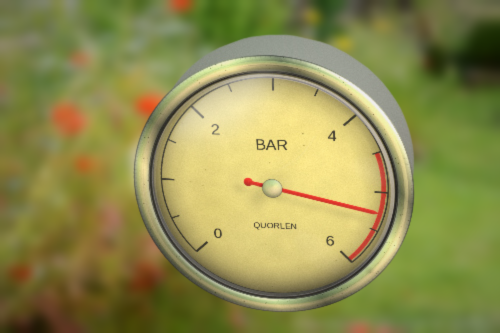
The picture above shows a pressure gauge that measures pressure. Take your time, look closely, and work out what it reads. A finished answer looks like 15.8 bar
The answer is 5.25 bar
